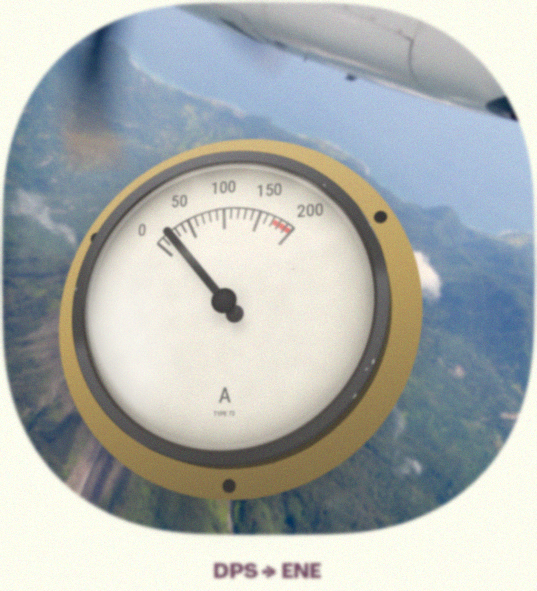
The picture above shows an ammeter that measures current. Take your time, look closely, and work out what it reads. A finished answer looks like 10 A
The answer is 20 A
